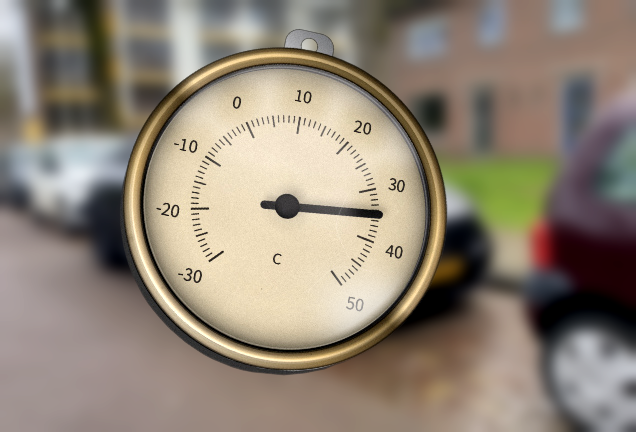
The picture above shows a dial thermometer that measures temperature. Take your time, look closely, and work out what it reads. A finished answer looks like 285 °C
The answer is 35 °C
